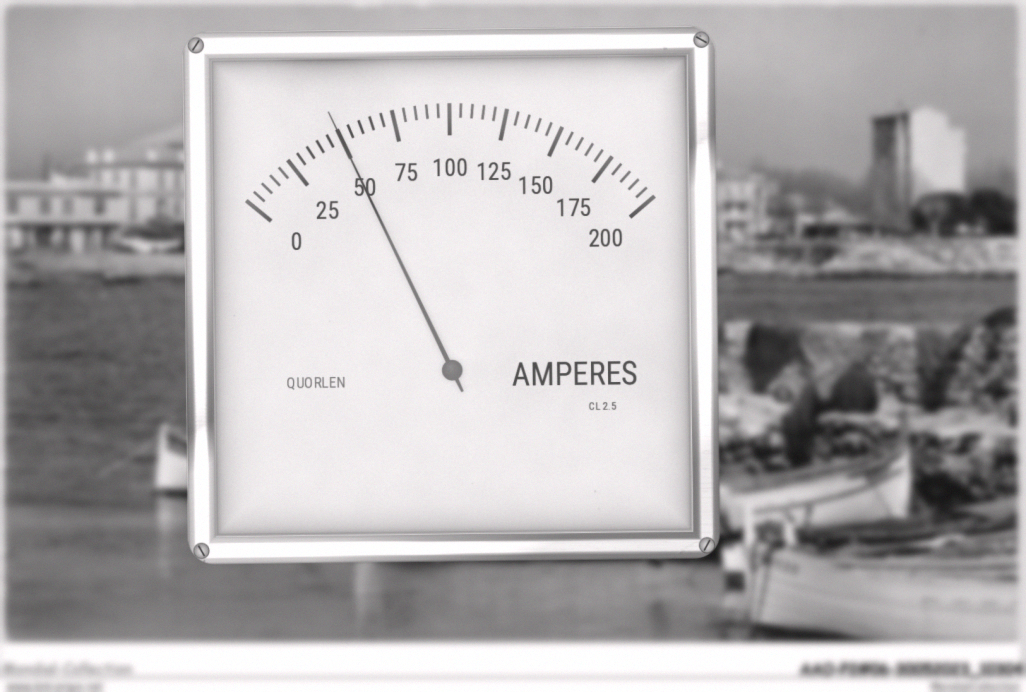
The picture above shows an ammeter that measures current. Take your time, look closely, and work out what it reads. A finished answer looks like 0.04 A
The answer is 50 A
